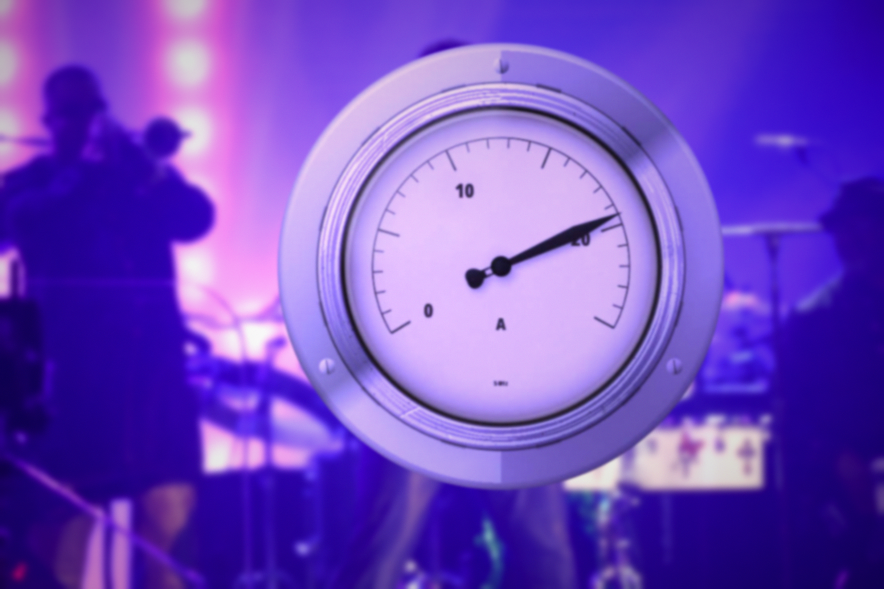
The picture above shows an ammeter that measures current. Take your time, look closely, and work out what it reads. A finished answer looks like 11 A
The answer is 19.5 A
